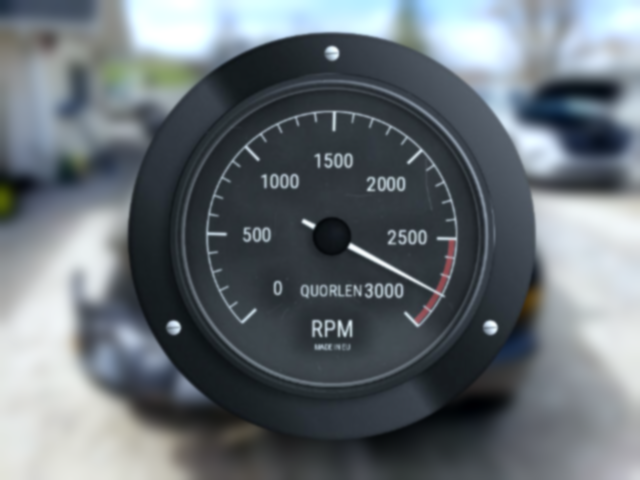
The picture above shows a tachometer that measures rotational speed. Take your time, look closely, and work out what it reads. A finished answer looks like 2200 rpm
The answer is 2800 rpm
